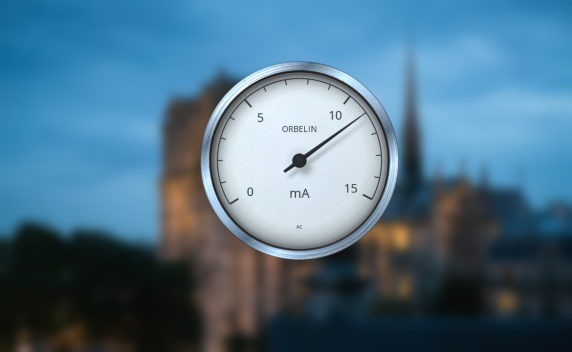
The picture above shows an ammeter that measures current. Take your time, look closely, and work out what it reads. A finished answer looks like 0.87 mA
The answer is 11 mA
